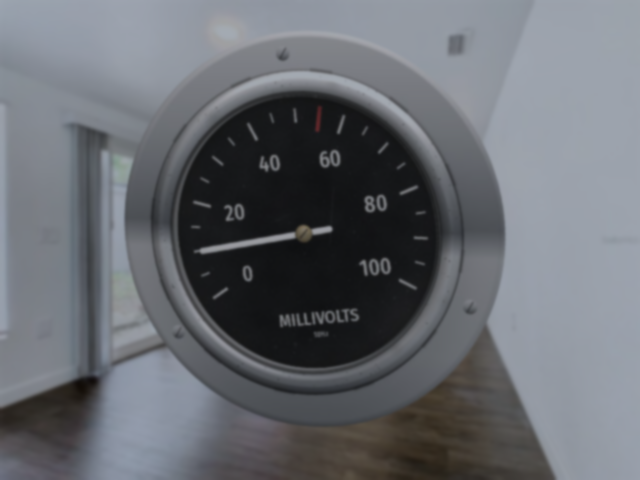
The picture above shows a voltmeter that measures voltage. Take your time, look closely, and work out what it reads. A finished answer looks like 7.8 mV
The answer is 10 mV
